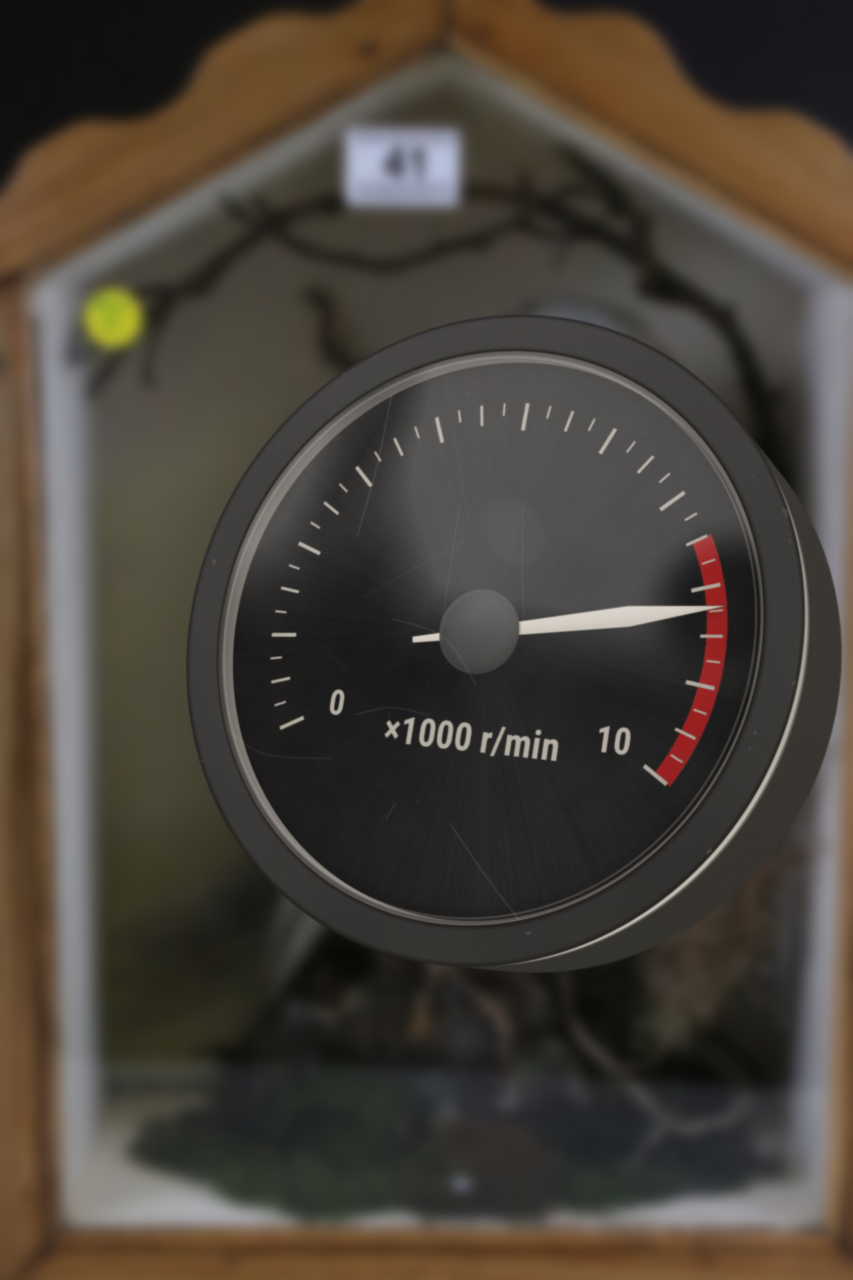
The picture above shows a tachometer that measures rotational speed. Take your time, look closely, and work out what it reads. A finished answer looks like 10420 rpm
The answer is 8250 rpm
